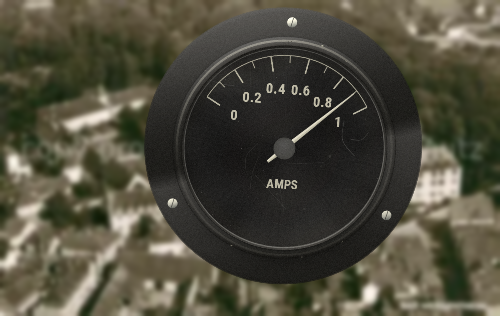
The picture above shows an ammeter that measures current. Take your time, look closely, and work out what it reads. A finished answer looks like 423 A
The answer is 0.9 A
